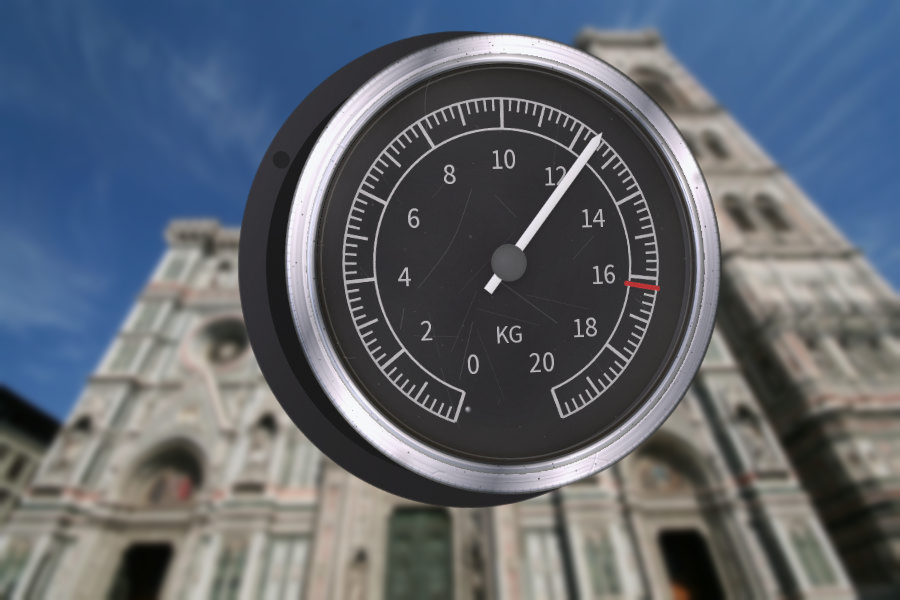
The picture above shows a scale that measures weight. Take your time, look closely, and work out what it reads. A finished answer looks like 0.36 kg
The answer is 12.4 kg
